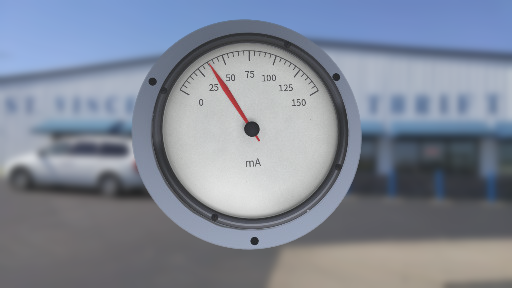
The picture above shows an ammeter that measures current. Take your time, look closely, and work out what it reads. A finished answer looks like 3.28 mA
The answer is 35 mA
